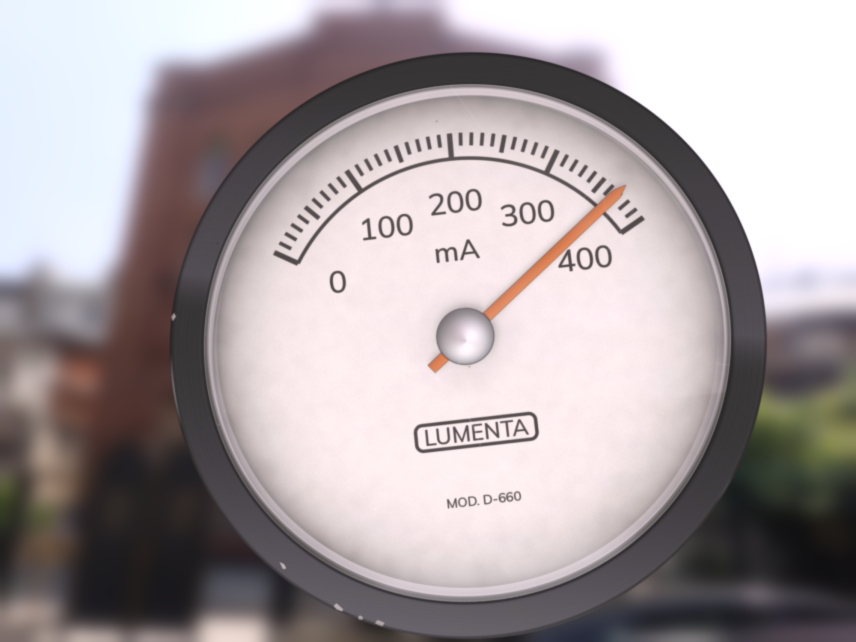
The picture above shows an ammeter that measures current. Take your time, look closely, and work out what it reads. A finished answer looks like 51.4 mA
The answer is 370 mA
